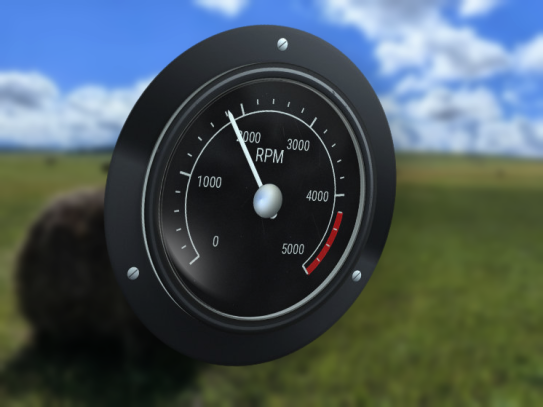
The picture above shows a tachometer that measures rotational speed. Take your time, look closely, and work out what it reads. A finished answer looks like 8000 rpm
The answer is 1800 rpm
